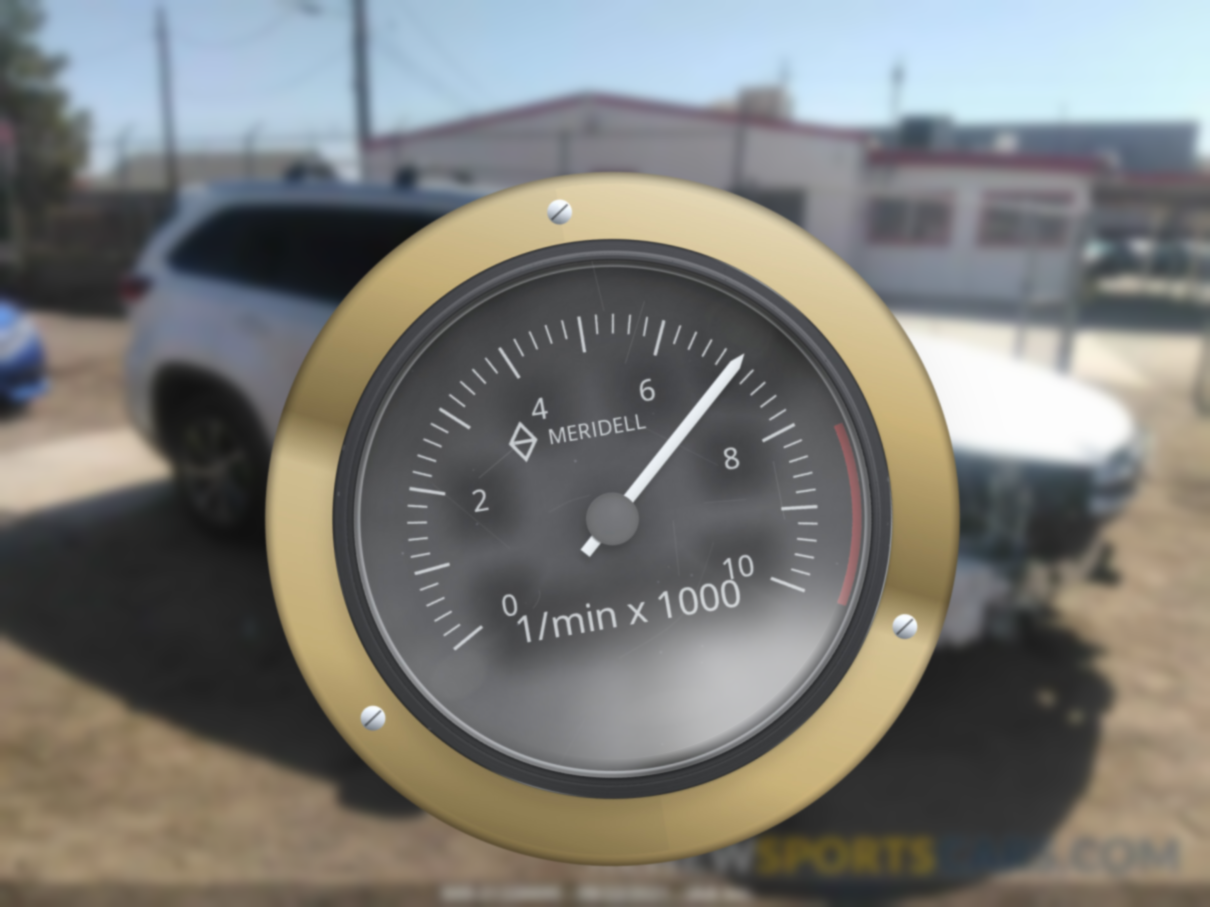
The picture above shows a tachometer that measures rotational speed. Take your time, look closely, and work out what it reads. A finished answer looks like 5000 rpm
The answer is 7000 rpm
